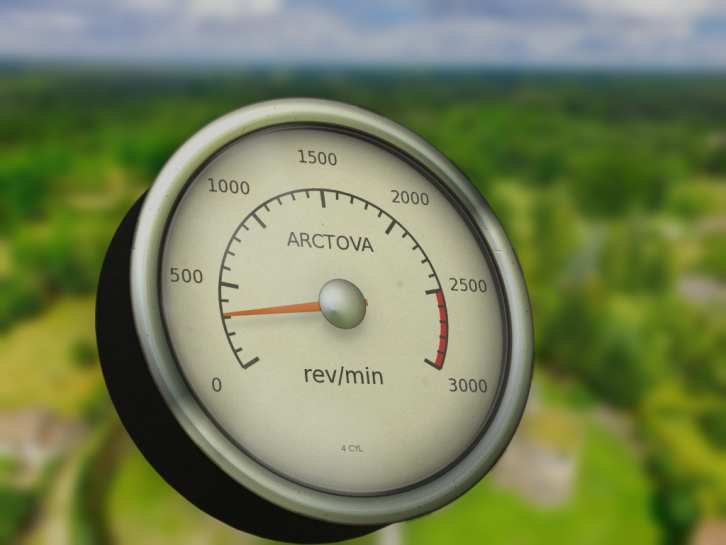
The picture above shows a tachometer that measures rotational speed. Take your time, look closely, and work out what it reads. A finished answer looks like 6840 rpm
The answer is 300 rpm
